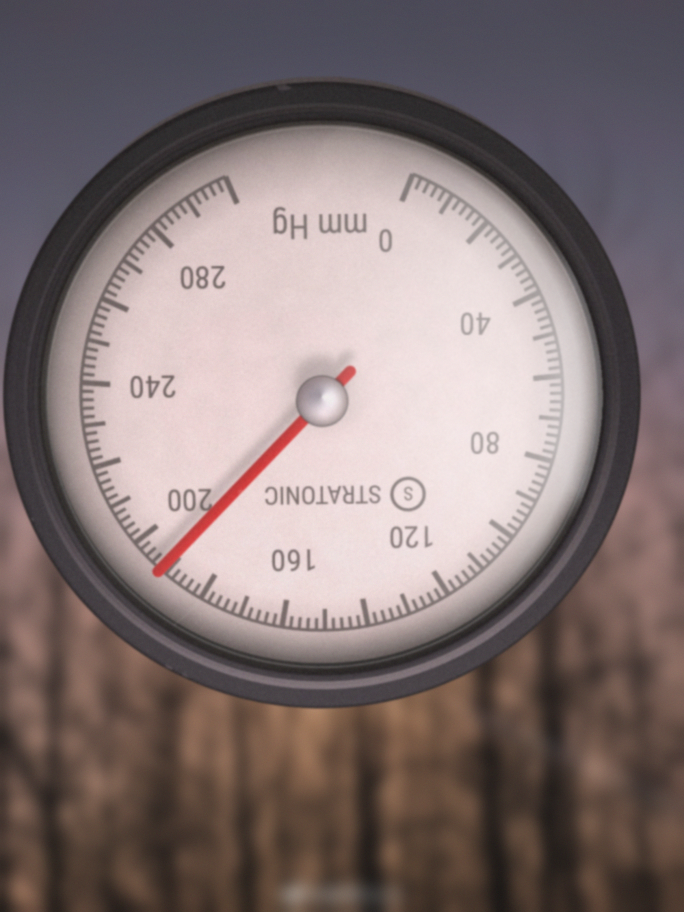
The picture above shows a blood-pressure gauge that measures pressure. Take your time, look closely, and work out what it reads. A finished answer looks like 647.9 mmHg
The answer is 192 mmHg
